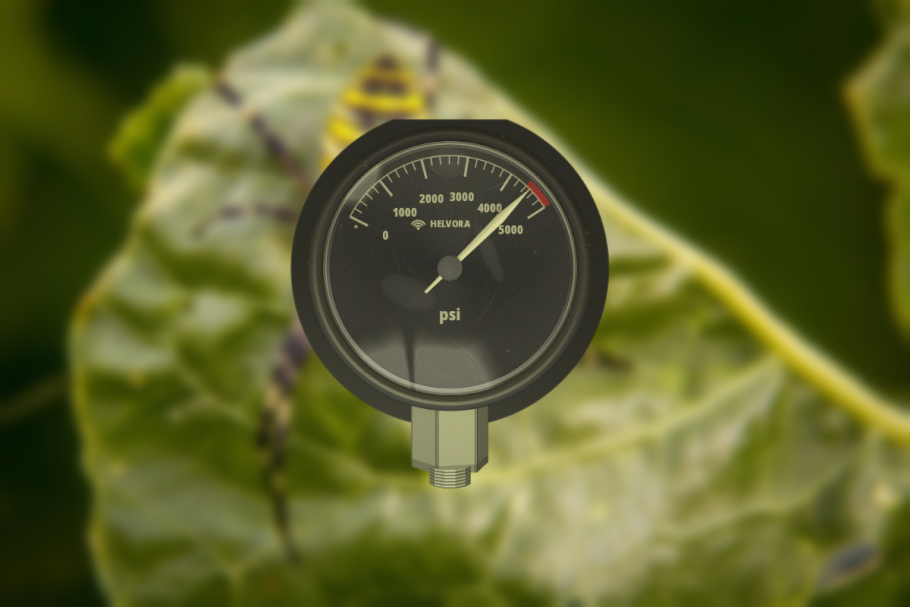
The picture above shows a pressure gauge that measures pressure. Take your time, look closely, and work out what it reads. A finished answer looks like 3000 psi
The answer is 4500 psi
